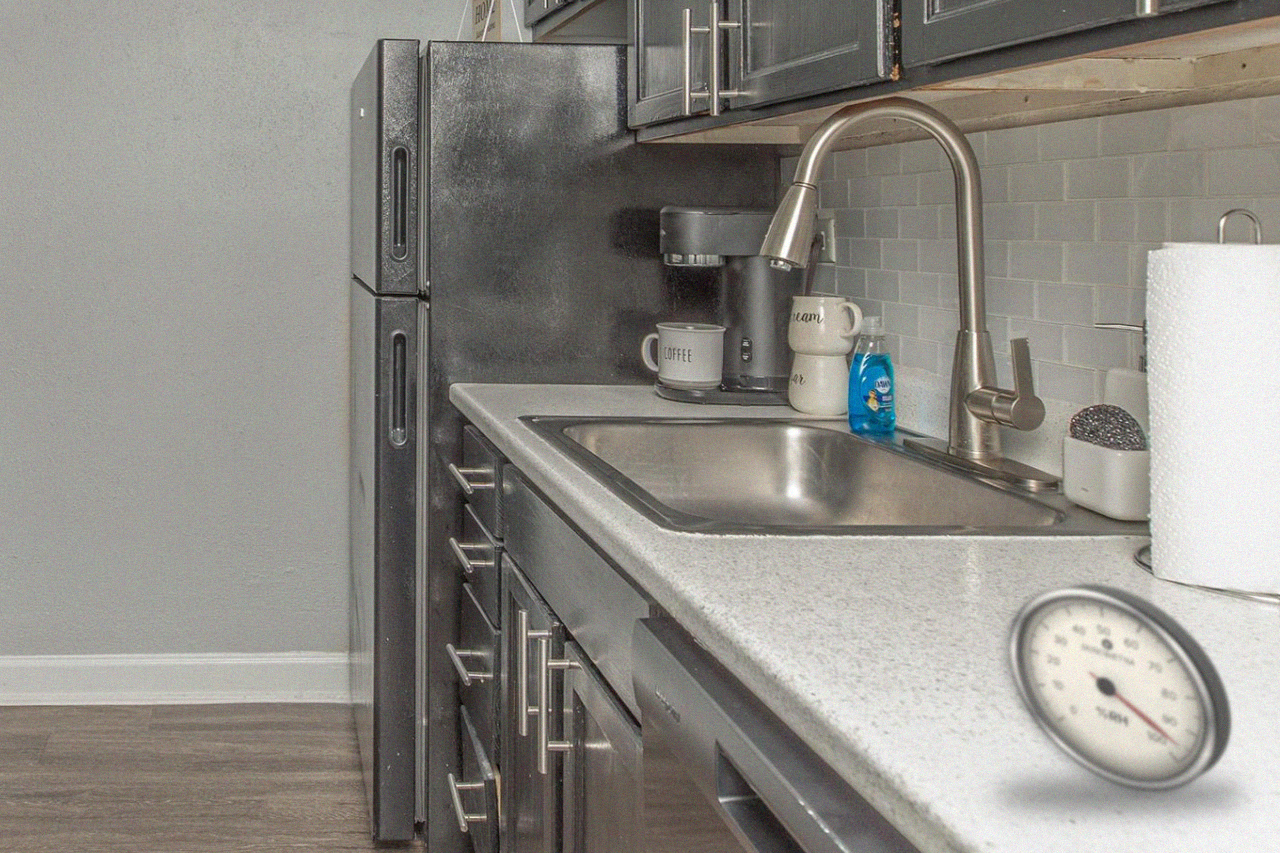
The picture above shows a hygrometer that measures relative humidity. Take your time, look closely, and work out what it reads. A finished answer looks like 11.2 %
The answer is 95 %
